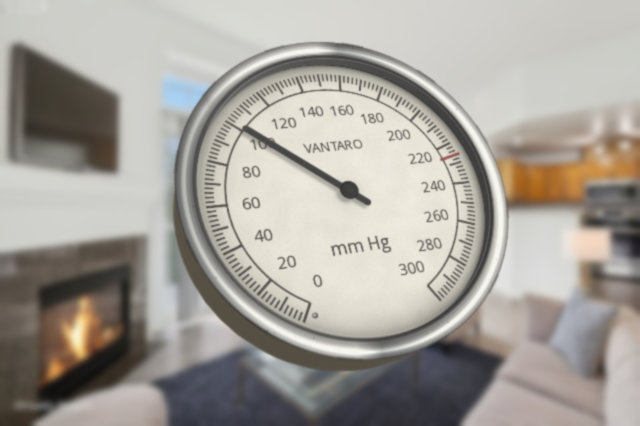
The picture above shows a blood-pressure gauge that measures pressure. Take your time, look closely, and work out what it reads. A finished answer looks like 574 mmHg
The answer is 100 mmHg
